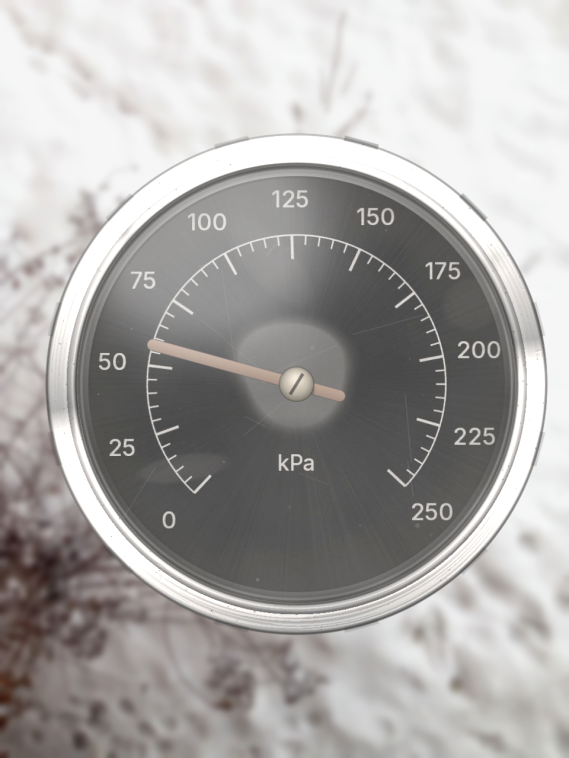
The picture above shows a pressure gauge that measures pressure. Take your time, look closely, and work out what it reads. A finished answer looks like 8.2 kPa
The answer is 57.5 kPa
